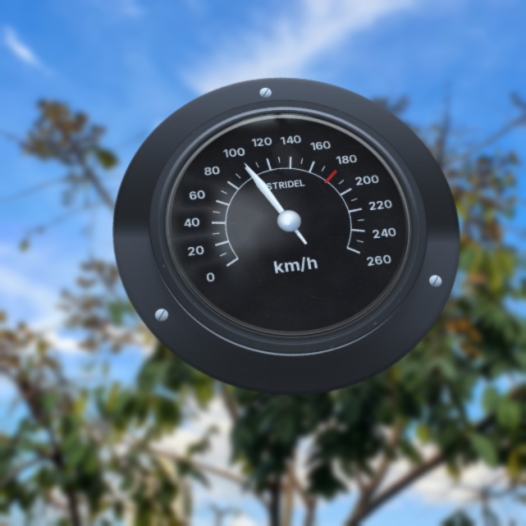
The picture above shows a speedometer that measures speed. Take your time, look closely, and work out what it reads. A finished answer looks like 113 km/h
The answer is 100 km/h
